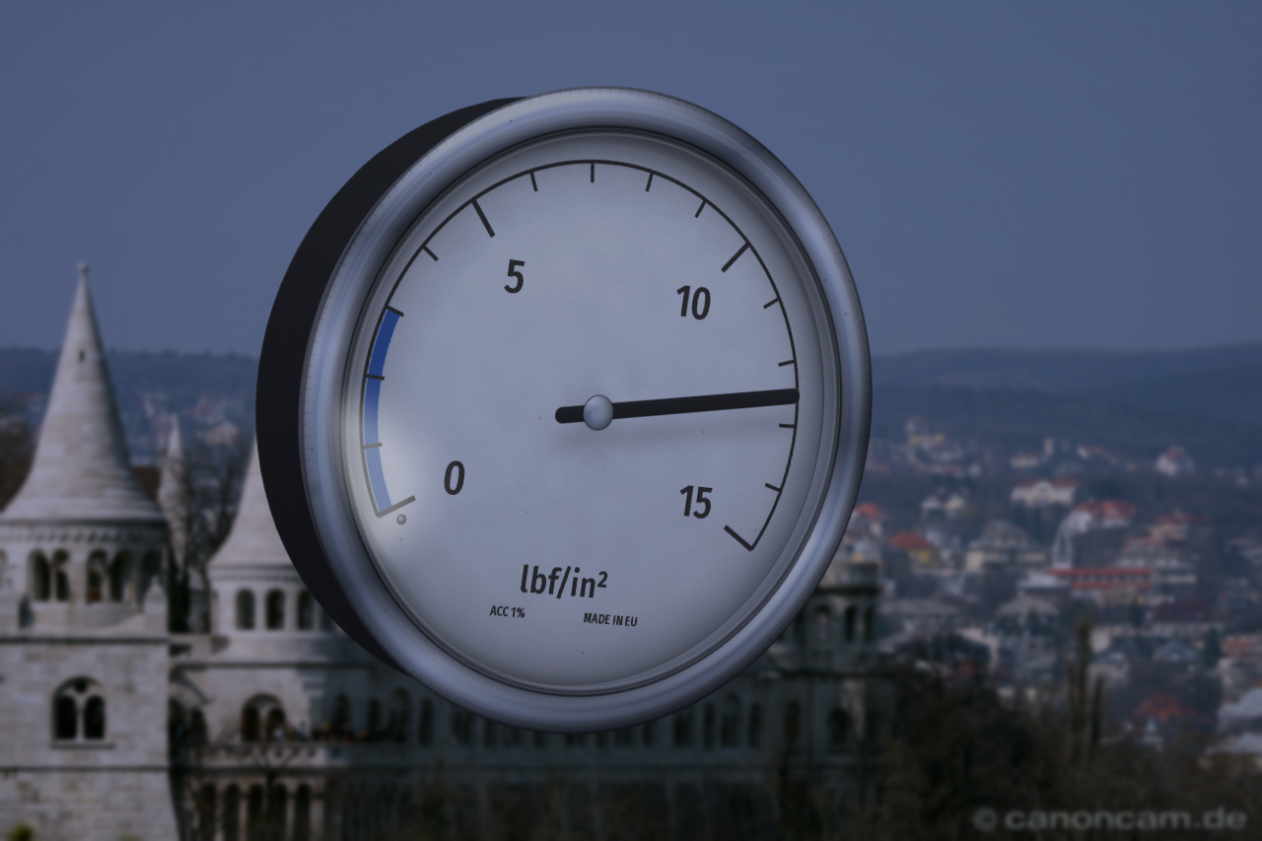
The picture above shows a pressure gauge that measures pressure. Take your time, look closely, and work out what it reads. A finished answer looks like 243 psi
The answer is 12.5 psi
